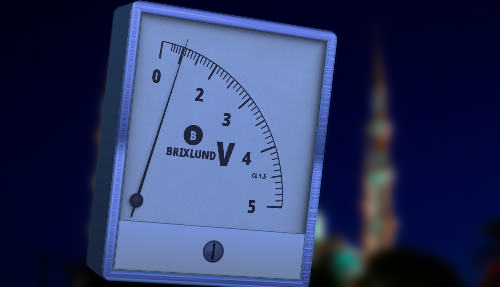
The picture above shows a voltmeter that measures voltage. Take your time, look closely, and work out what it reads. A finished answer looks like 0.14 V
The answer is 1 V
